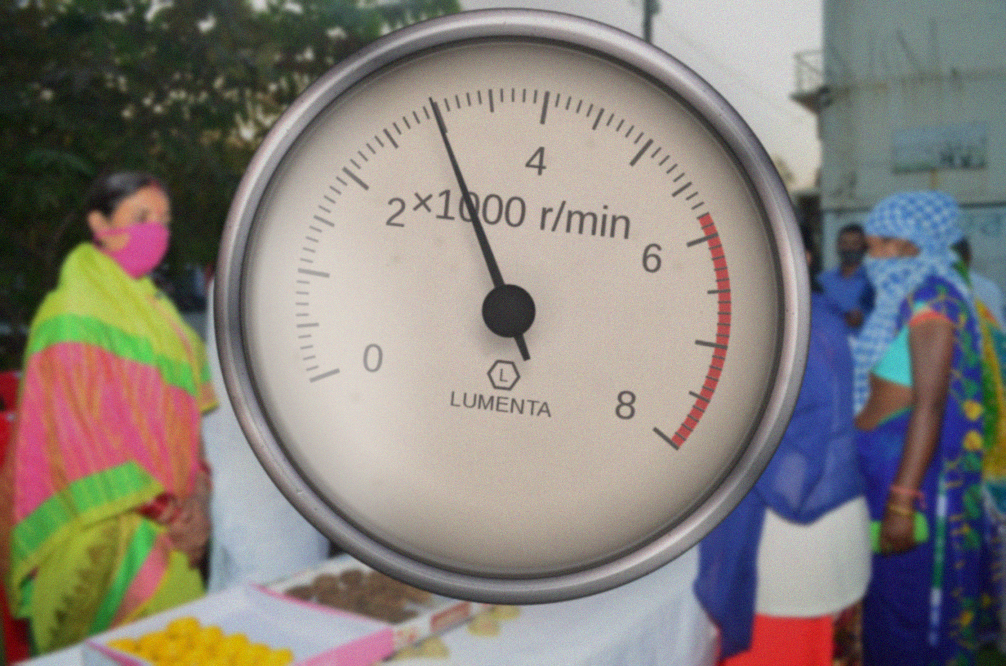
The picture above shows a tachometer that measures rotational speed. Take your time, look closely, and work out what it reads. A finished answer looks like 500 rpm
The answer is 3000 rpm
